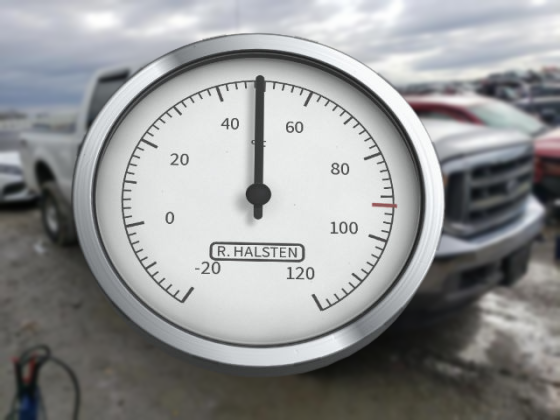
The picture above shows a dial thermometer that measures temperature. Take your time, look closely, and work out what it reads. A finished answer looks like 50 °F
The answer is 49 °F
